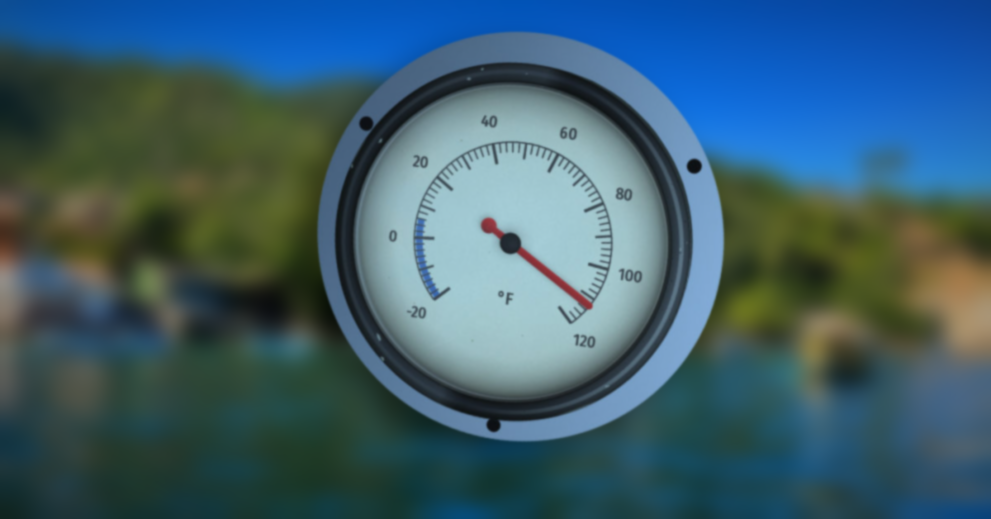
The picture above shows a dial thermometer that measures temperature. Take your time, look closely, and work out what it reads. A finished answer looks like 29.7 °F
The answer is 112 °F
